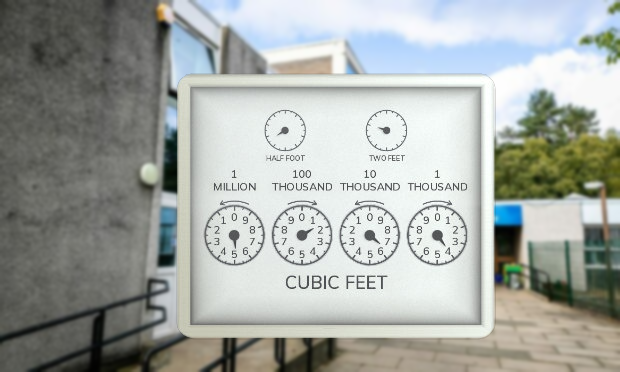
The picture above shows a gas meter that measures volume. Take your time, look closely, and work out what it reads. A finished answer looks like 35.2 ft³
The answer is 516400 ft³
